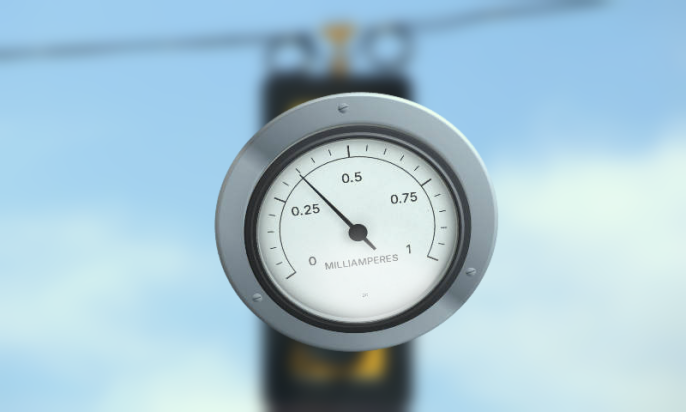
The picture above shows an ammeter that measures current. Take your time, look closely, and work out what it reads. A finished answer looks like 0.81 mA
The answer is 0.35 mA
